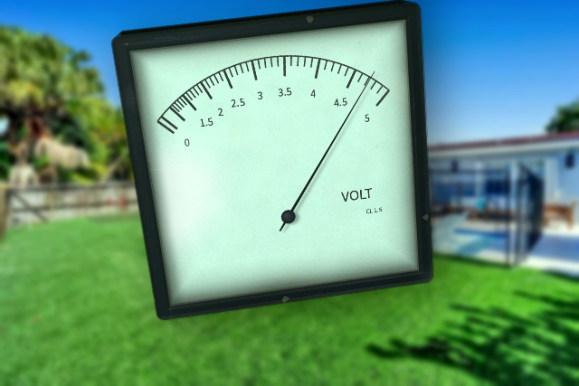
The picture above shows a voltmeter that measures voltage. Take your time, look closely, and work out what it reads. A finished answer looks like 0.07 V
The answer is 4.7 V
